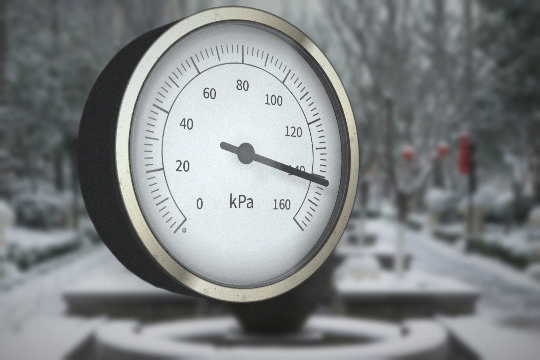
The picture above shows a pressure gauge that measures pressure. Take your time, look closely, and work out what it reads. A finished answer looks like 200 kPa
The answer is 142 kPa
